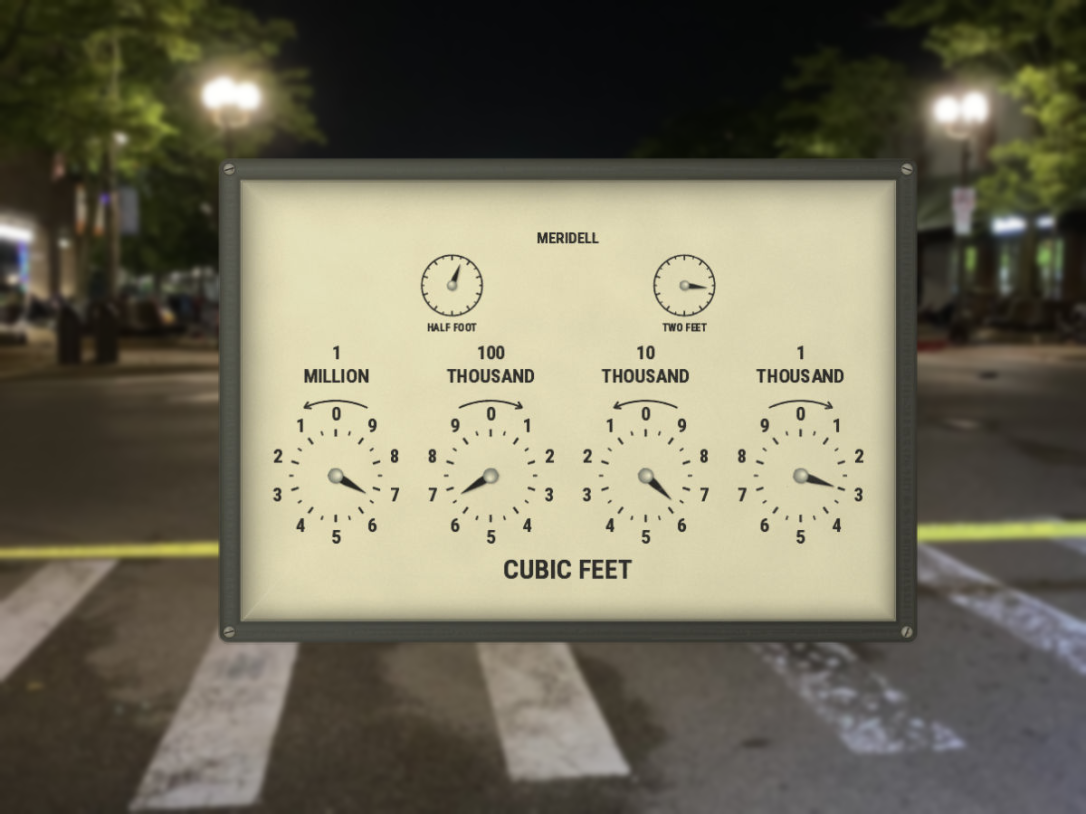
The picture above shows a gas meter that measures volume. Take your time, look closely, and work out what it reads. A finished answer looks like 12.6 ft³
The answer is 666300 ft³
